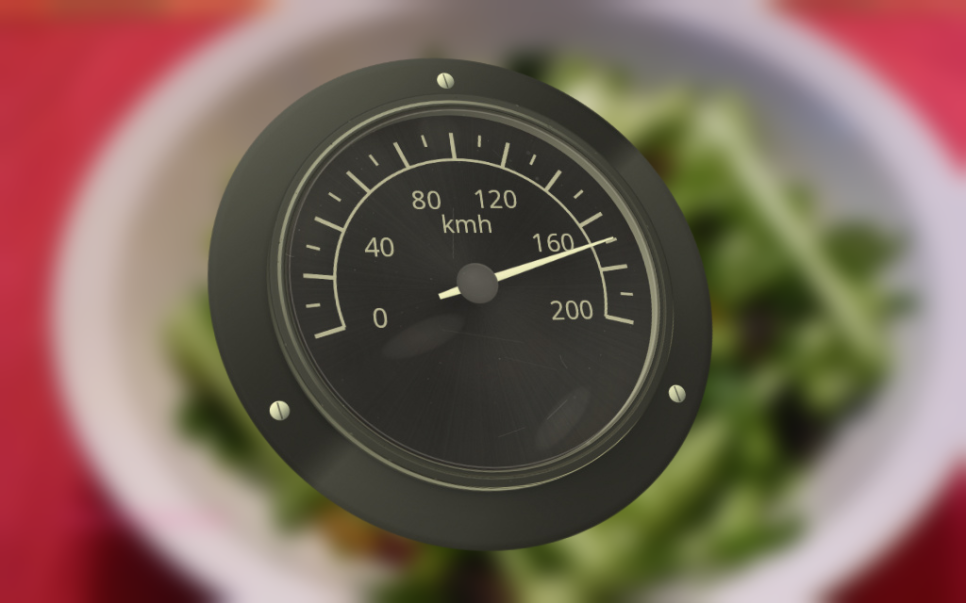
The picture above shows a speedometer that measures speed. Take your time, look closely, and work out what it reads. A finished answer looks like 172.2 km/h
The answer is 170 km/h
